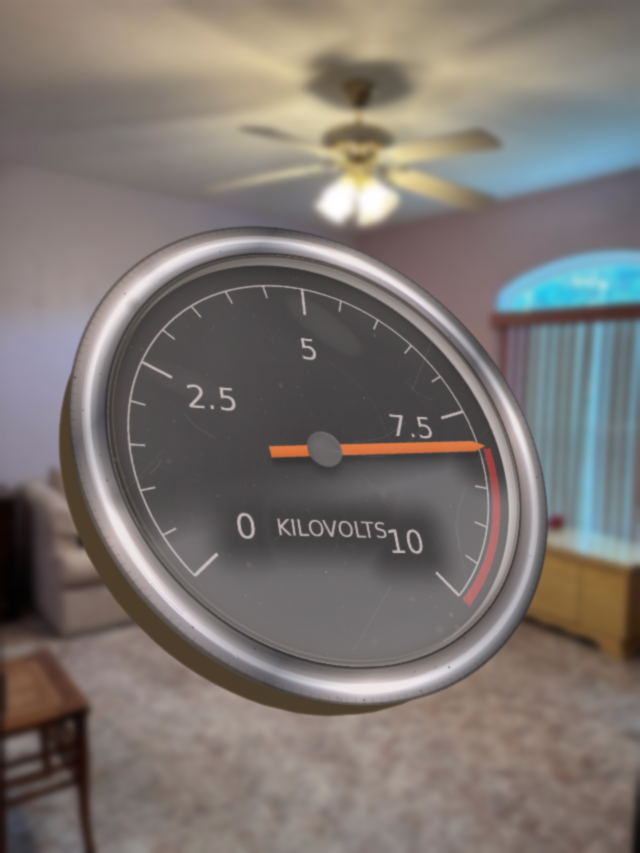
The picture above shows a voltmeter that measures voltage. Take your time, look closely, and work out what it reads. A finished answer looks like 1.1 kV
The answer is 8 kV
